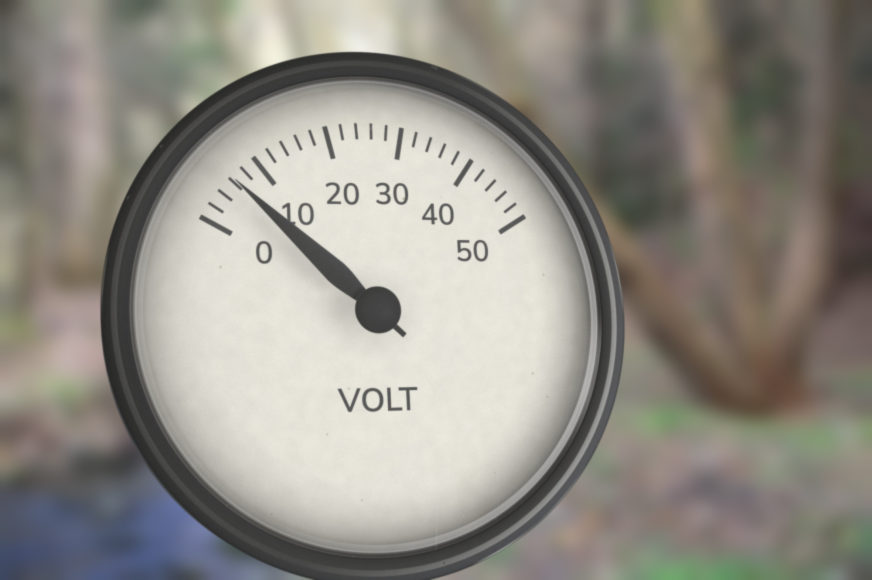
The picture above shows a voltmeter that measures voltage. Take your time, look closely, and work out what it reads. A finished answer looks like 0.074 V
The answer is 6 V
